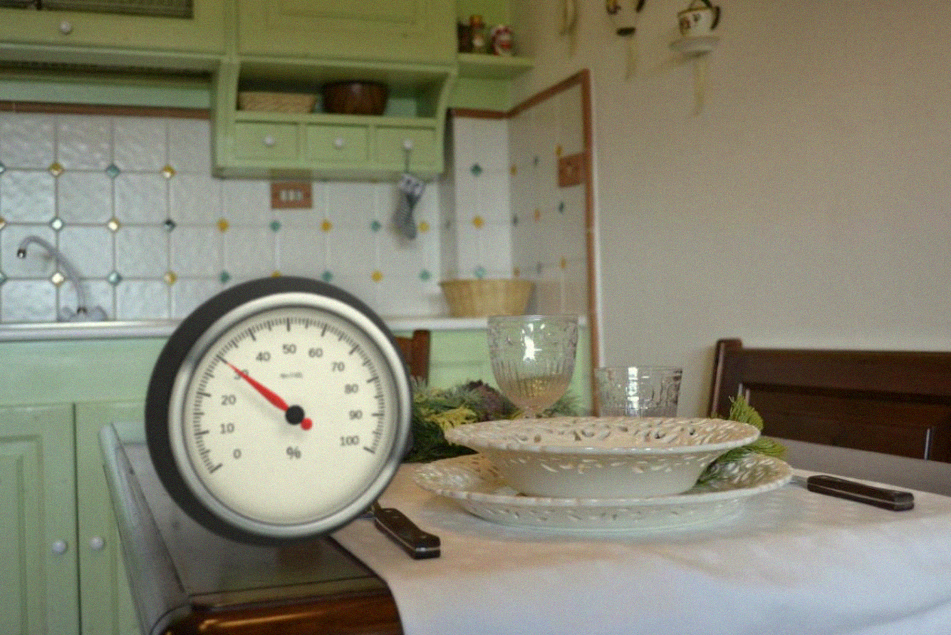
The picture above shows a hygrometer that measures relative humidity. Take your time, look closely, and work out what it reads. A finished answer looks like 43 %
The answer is 30 %
